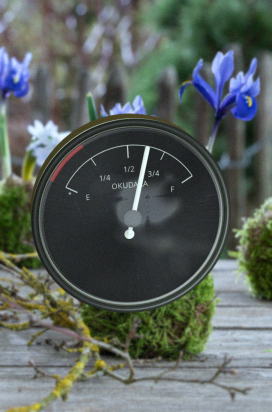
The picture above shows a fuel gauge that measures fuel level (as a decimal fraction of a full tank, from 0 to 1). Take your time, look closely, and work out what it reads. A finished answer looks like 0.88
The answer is 0.625
